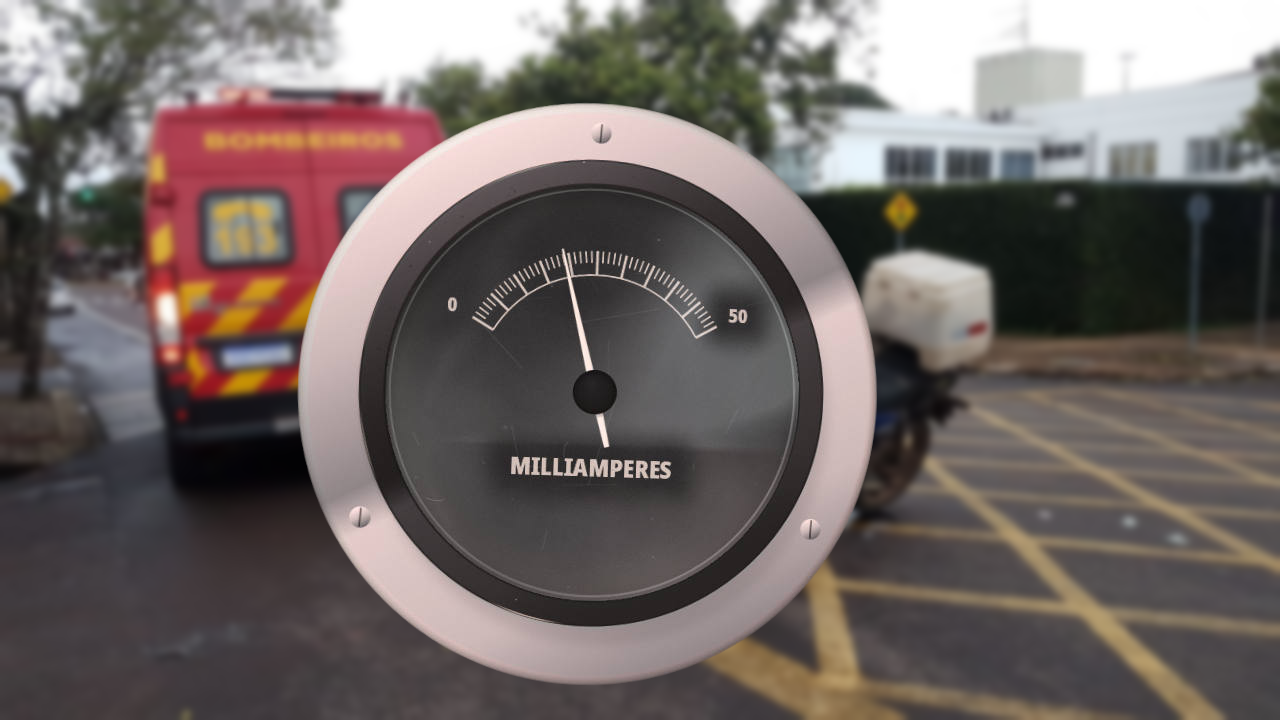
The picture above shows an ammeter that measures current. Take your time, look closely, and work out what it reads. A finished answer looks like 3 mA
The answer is 19 mA
